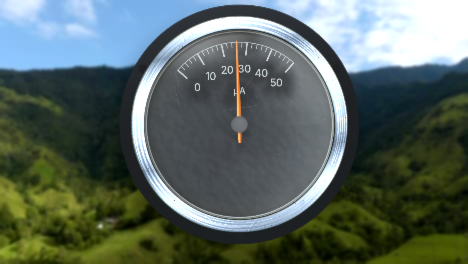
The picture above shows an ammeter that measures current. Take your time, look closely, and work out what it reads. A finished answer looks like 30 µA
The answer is 26 µA
